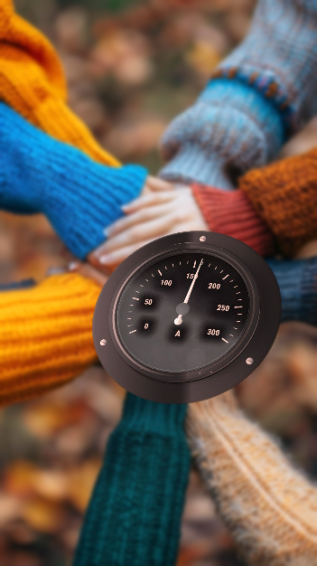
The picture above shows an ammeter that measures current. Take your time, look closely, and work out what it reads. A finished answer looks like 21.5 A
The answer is 160 A
